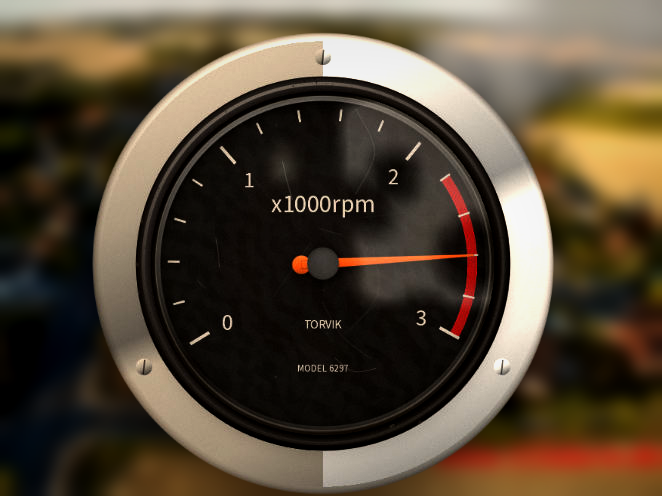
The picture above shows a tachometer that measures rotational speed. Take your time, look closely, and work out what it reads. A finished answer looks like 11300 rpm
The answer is 2600 rpm
